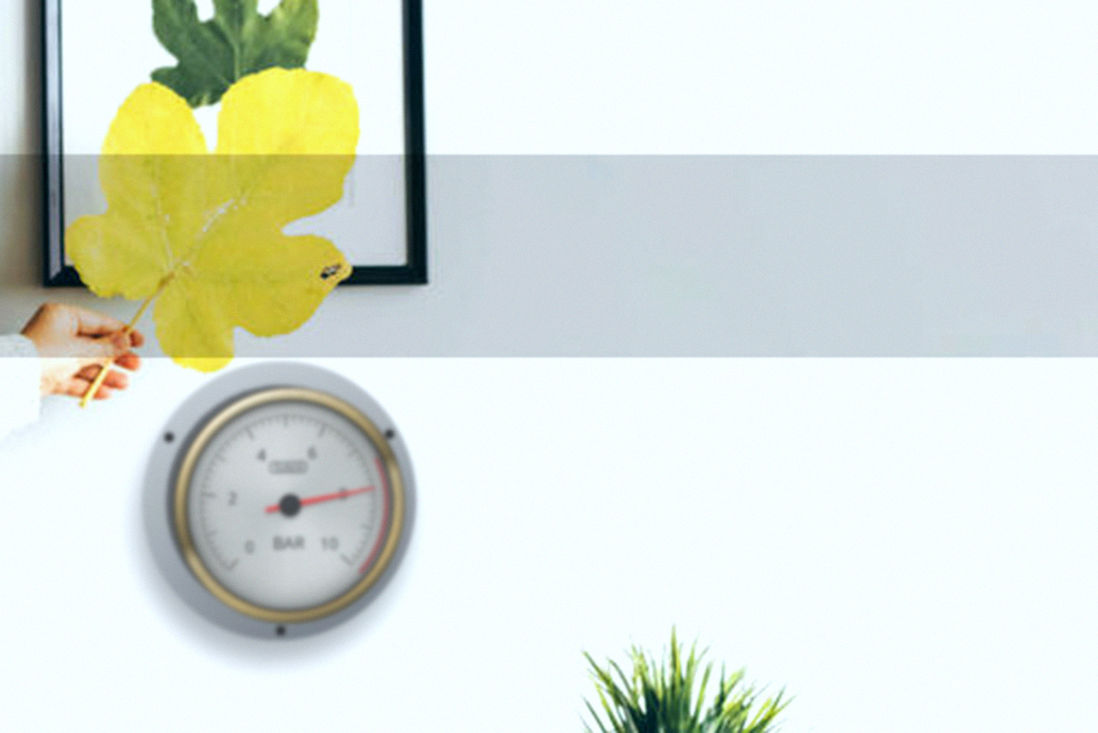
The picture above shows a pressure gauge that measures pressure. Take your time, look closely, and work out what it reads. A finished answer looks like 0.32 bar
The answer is 8 bar
